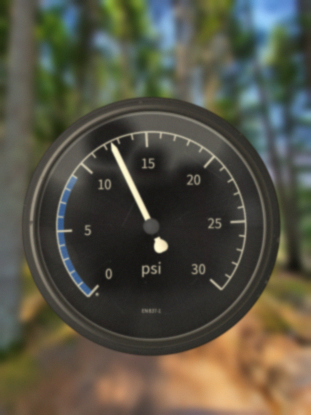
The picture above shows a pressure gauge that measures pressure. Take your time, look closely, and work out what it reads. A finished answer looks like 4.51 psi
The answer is 12.5 psi
